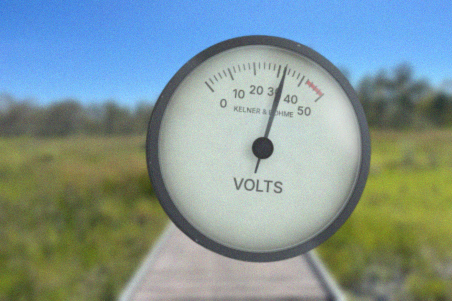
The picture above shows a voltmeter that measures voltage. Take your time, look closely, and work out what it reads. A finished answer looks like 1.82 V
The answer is 32 V
